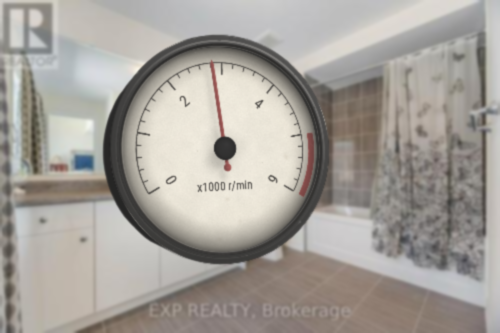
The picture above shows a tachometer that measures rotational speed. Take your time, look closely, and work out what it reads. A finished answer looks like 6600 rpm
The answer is 2800 rpm
